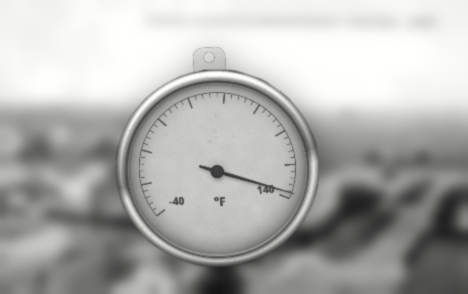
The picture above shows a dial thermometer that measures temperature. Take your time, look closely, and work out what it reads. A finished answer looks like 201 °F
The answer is 136 °F
